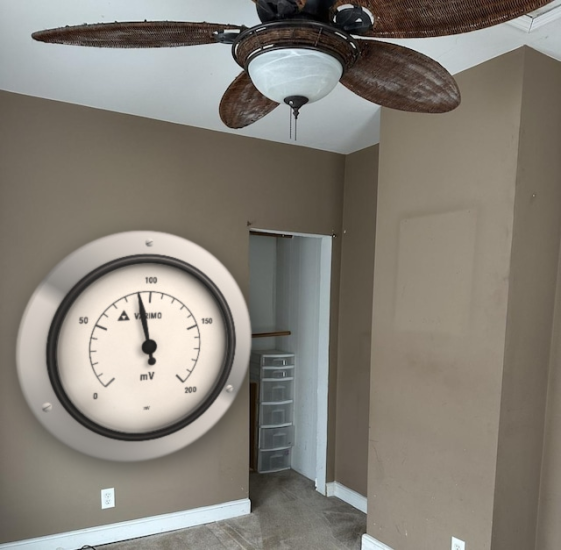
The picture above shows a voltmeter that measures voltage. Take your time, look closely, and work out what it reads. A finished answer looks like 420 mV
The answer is 90 mV
